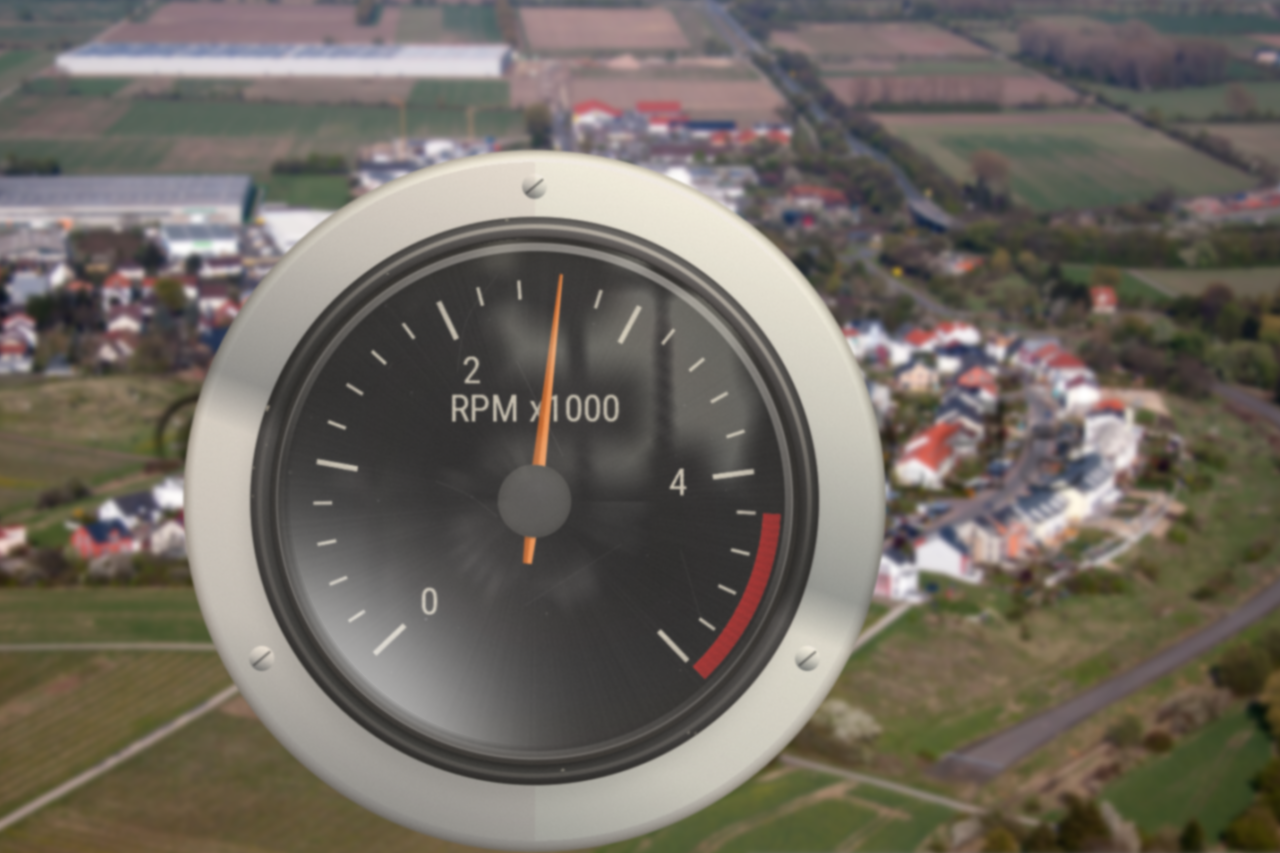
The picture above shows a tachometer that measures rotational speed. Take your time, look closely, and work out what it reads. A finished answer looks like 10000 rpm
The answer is 2600 rpm
